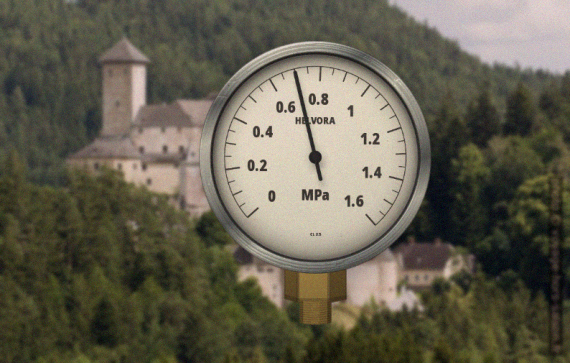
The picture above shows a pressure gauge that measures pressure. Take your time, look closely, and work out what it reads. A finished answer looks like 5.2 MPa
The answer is 0.7 MPa
